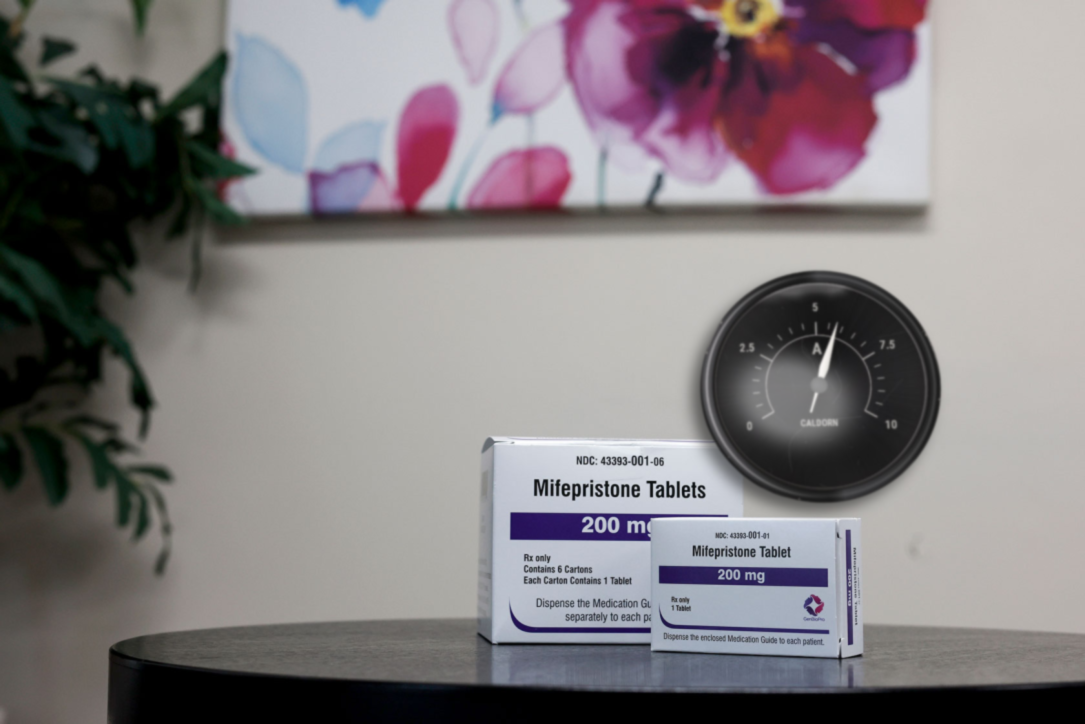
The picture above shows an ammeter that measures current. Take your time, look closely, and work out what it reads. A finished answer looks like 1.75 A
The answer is 5.75 A
